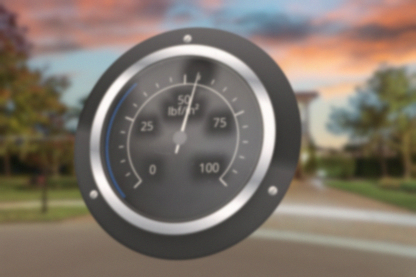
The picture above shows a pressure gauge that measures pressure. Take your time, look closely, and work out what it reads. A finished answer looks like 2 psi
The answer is 55 psi
